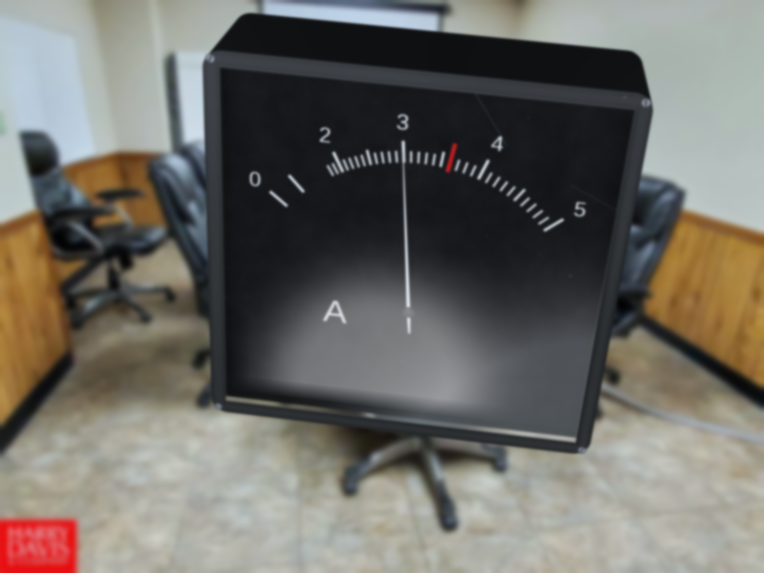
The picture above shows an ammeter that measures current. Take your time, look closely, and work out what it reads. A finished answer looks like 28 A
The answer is 3 A
